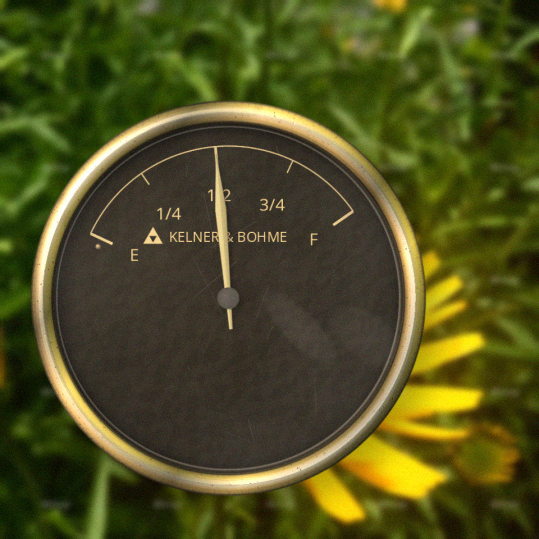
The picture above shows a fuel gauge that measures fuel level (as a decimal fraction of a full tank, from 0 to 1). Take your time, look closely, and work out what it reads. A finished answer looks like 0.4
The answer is 0.5
